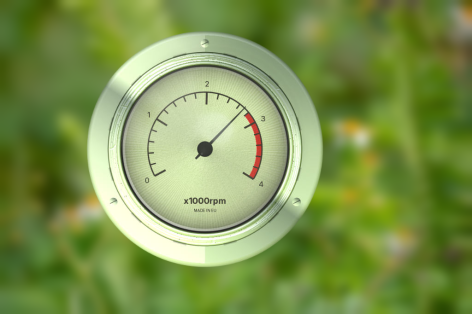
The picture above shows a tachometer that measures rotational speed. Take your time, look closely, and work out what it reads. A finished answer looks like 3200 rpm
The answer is 2700 rpm
